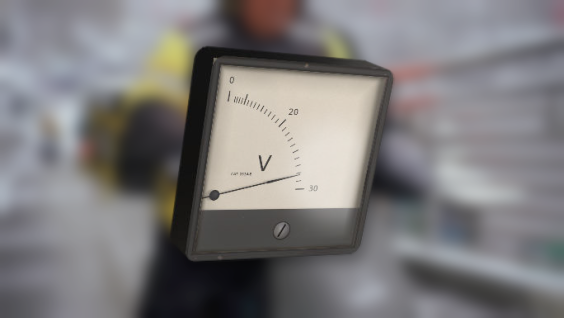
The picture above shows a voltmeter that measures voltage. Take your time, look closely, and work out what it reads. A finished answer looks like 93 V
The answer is 28 V
